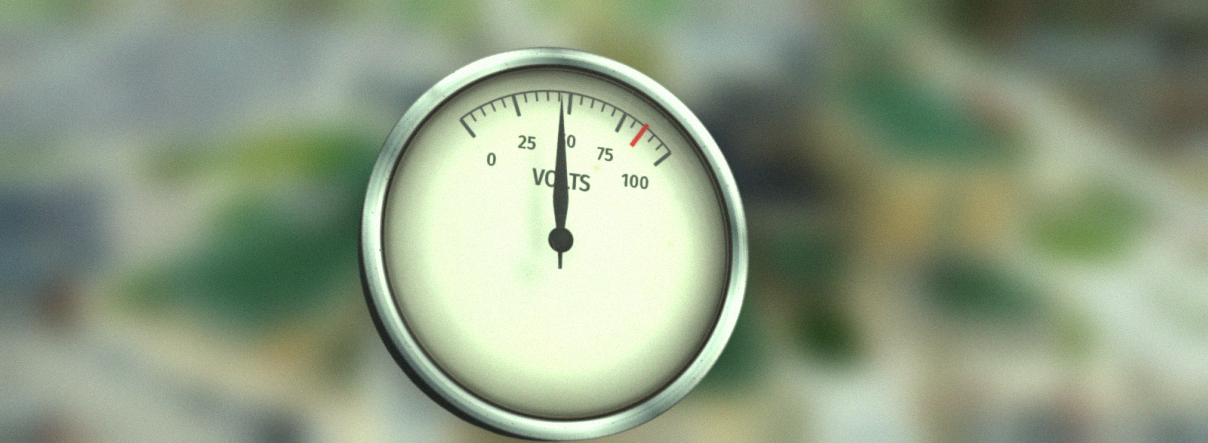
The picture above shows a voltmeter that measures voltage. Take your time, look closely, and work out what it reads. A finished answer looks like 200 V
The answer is 45 V
